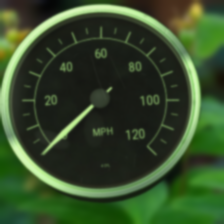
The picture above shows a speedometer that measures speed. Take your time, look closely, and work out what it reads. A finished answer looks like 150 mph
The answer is 0 mph
